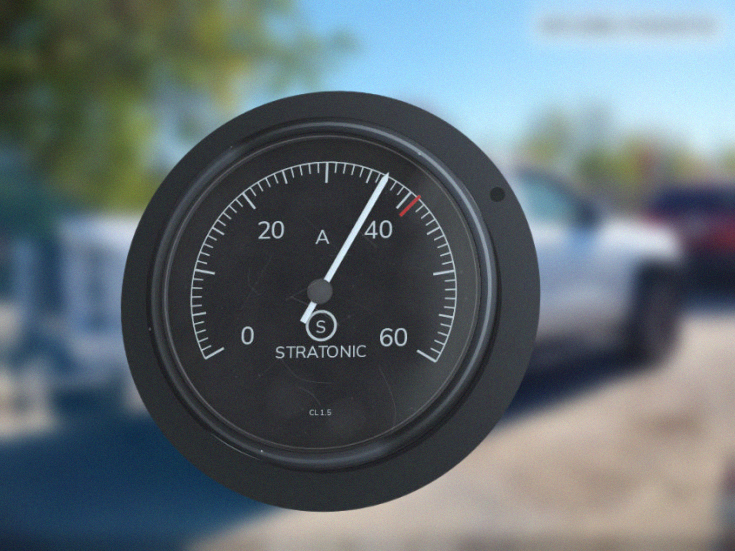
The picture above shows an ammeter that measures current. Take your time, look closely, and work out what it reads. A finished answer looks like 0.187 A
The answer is 37 A
